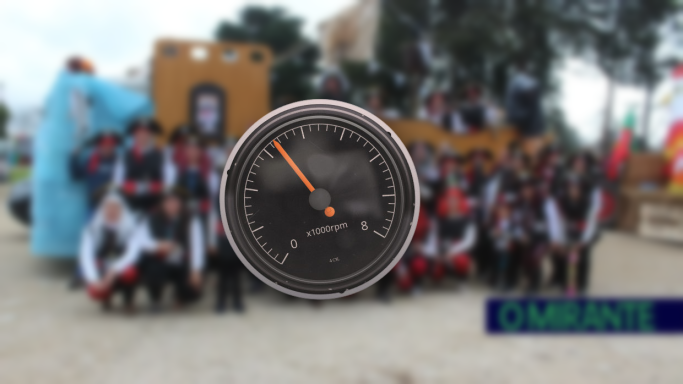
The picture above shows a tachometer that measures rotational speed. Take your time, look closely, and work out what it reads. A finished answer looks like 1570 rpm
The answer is 3300 rpm
